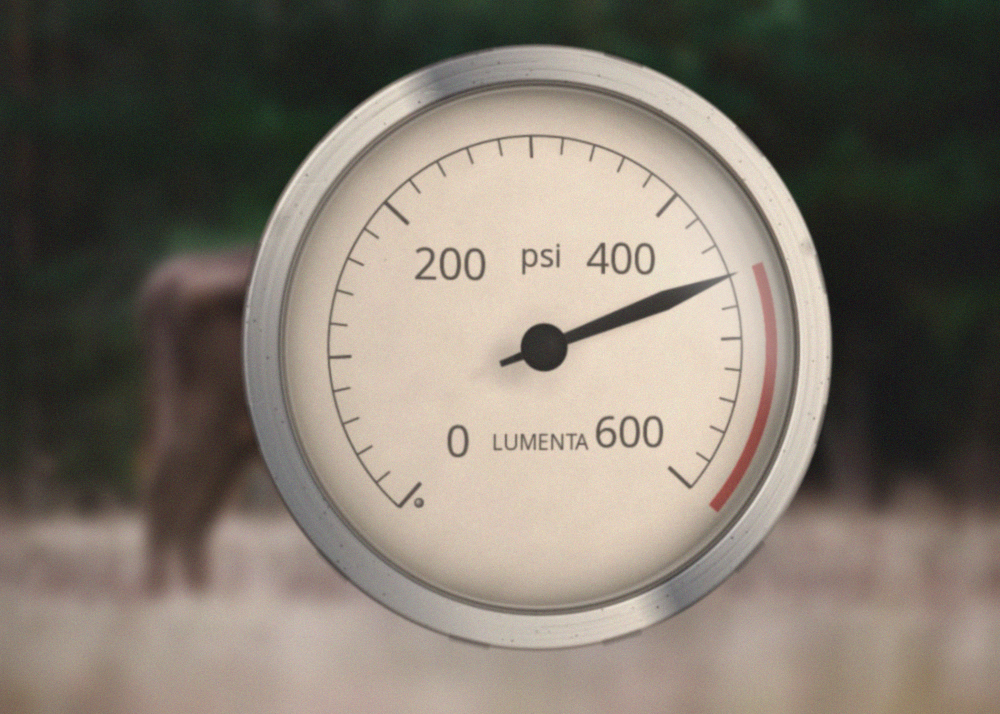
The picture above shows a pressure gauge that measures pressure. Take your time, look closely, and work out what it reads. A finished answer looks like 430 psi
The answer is 460 psi
